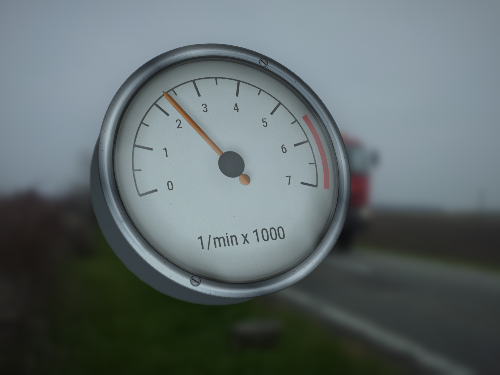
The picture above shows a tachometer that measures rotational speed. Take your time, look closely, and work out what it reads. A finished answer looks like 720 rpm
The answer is 2250 rpm
